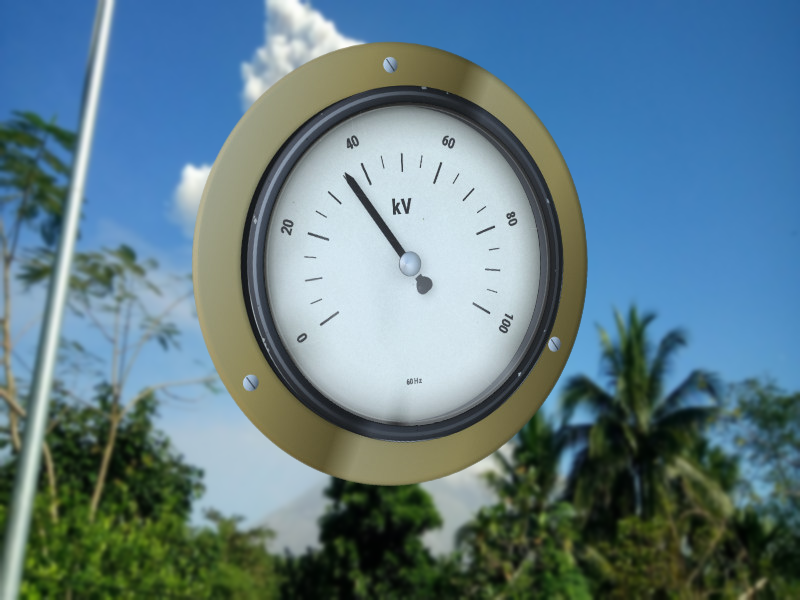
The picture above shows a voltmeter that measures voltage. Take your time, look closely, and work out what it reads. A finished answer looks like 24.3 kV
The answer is 35 kV
